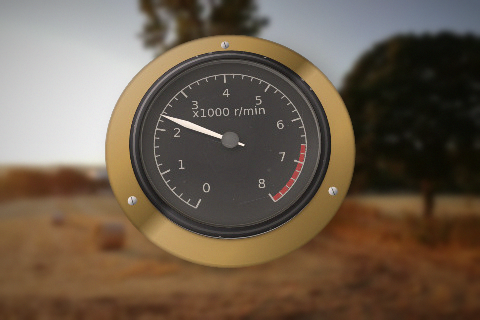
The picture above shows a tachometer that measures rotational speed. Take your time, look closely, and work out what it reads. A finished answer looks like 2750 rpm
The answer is 2300 rpm
